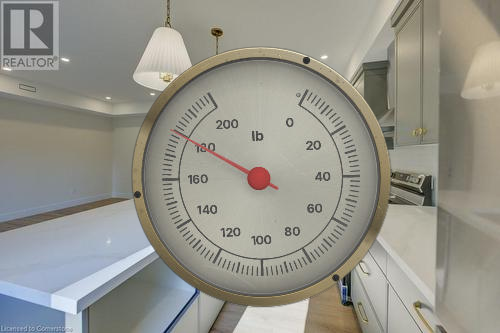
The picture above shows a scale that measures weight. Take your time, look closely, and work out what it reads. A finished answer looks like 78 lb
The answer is 180 lb
